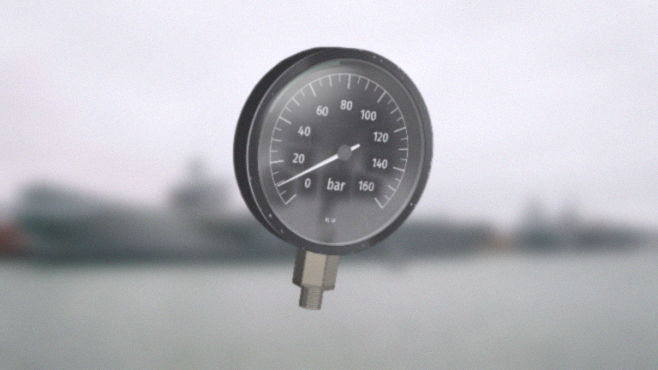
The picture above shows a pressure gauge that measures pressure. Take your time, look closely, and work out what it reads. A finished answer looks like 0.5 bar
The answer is 10 bar
